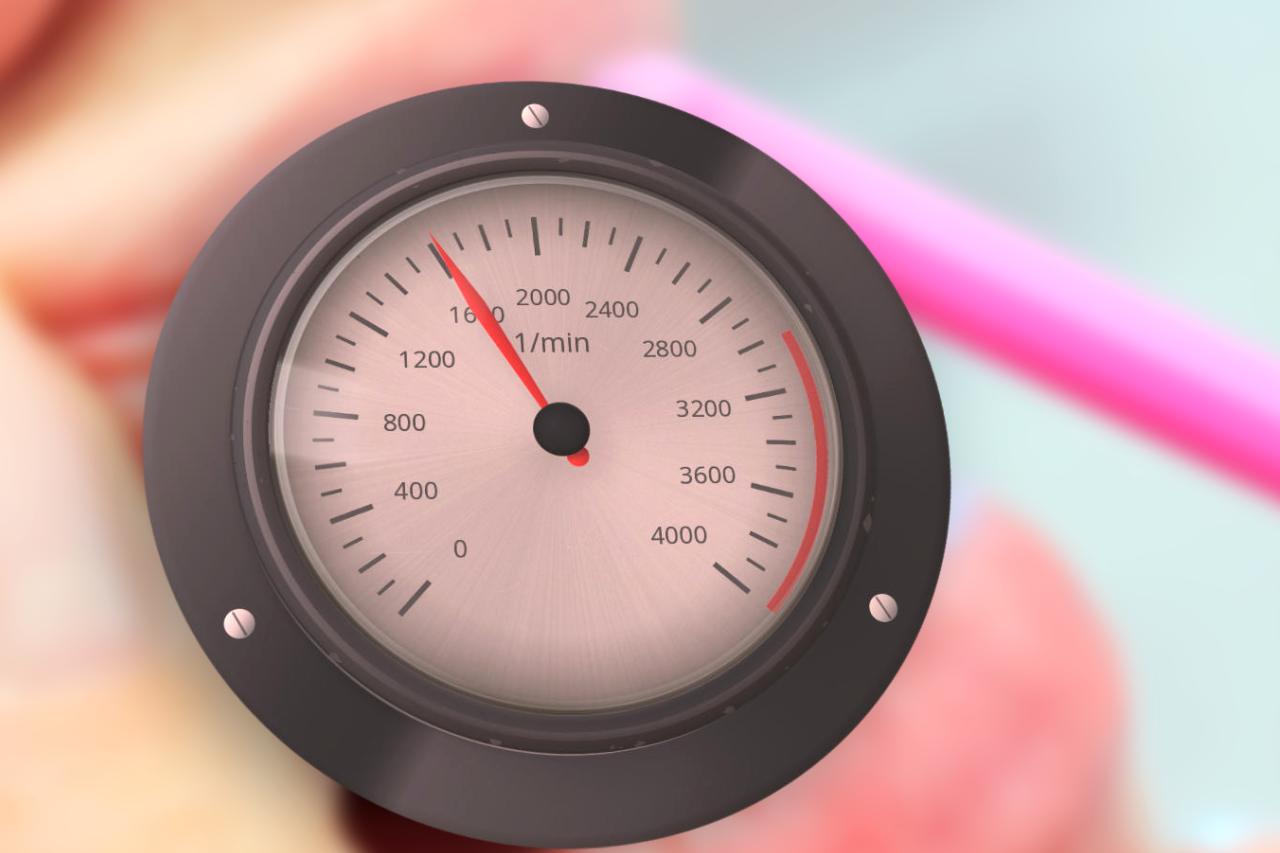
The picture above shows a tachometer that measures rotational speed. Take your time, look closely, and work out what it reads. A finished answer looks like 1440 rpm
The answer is 1600 rpm
